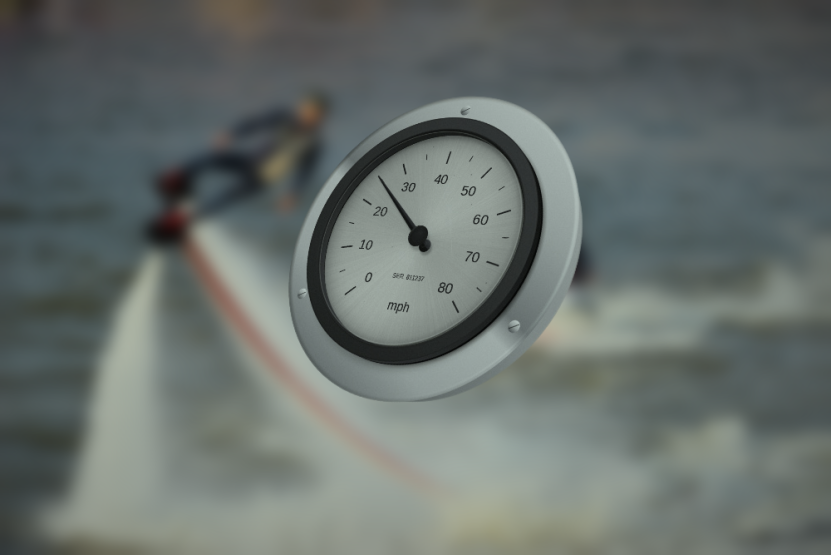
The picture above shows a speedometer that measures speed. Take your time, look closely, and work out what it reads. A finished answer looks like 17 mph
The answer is 25 mph
